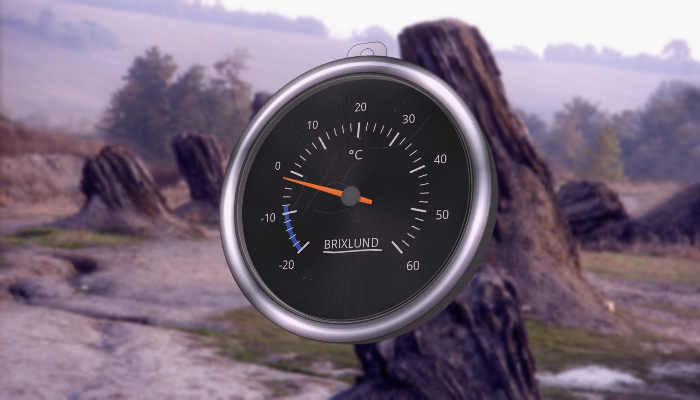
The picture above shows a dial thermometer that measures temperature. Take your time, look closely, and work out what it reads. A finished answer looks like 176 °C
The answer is -2 °C
